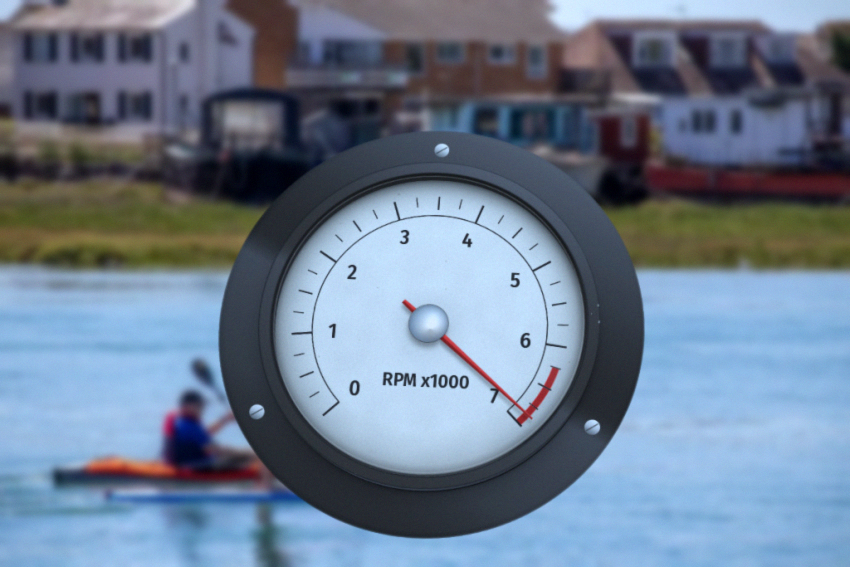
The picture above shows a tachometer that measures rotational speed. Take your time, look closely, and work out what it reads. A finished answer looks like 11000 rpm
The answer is 6875 rpm
